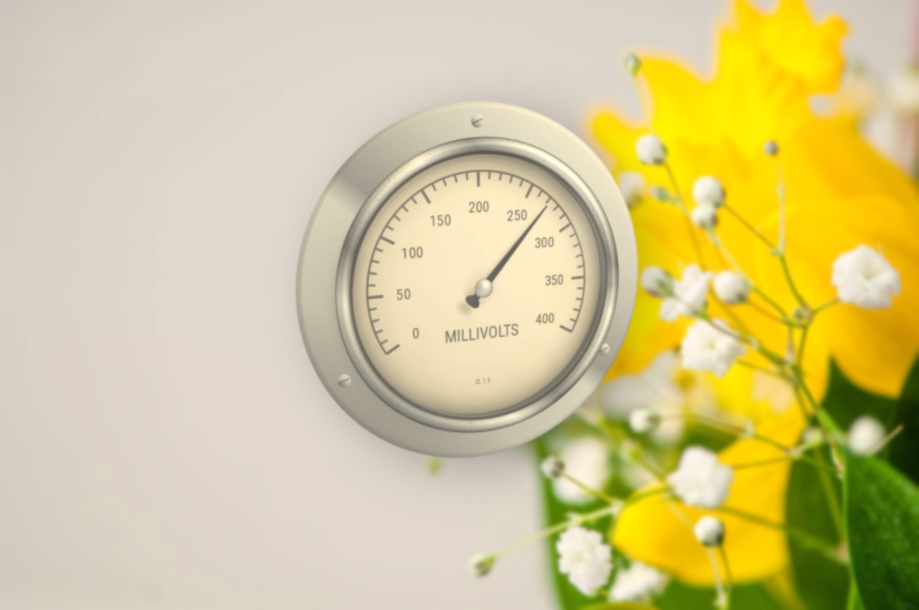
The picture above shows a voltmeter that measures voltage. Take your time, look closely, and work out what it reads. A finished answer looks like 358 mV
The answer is 270 mV
